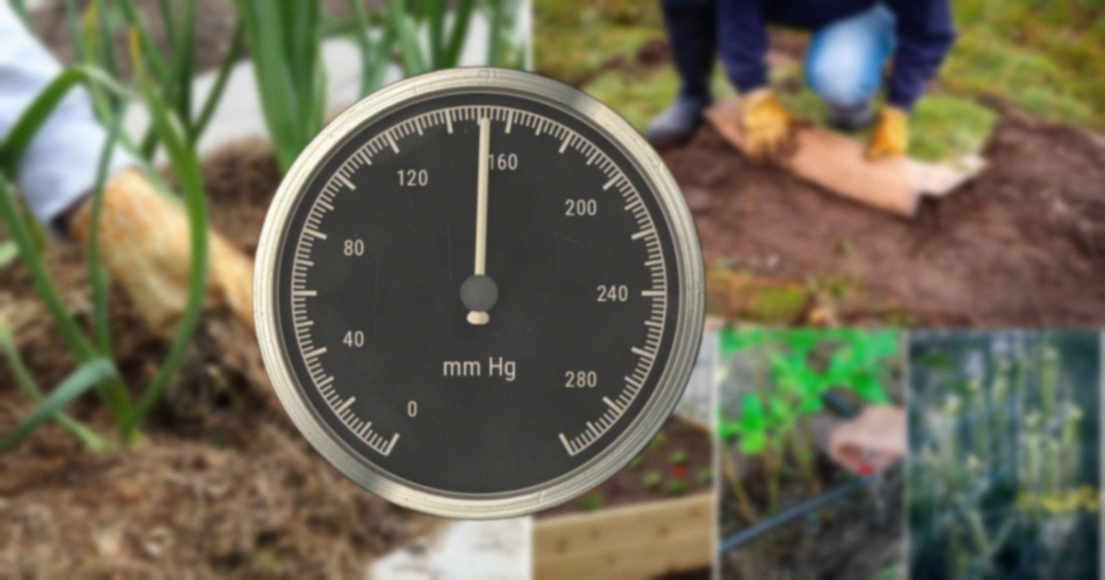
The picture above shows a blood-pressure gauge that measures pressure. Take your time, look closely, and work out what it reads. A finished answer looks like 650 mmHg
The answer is 152 mmHg
